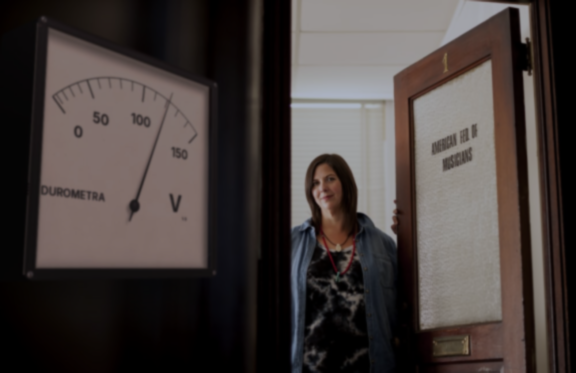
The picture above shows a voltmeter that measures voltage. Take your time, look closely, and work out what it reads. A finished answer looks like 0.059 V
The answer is 120 V
